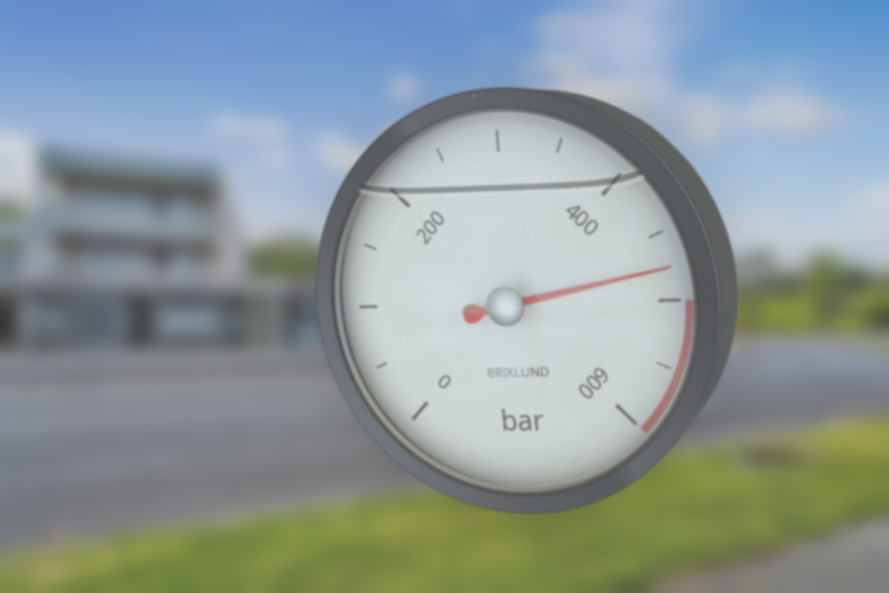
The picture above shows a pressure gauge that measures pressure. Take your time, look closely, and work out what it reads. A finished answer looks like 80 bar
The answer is 475 bar
